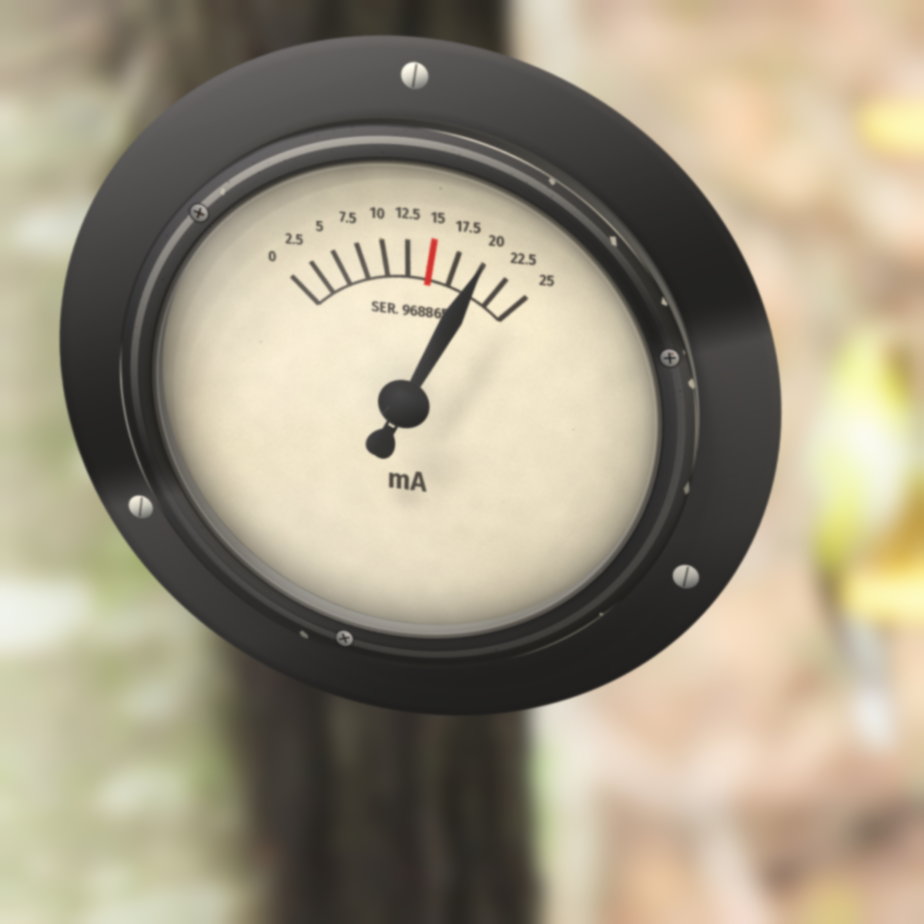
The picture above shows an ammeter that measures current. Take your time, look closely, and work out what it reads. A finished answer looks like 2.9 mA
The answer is 20 mA
